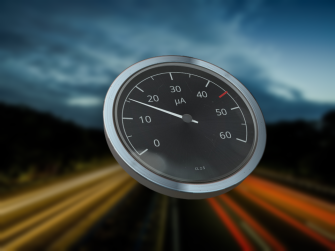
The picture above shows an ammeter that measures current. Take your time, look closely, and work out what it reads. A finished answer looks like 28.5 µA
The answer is 15 µA
